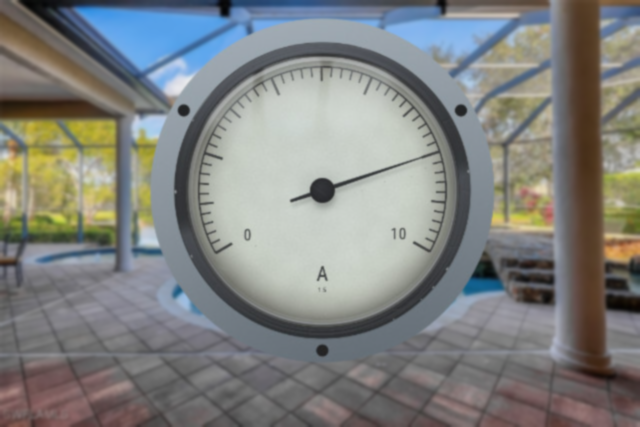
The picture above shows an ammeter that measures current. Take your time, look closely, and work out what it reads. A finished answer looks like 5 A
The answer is 8 A
